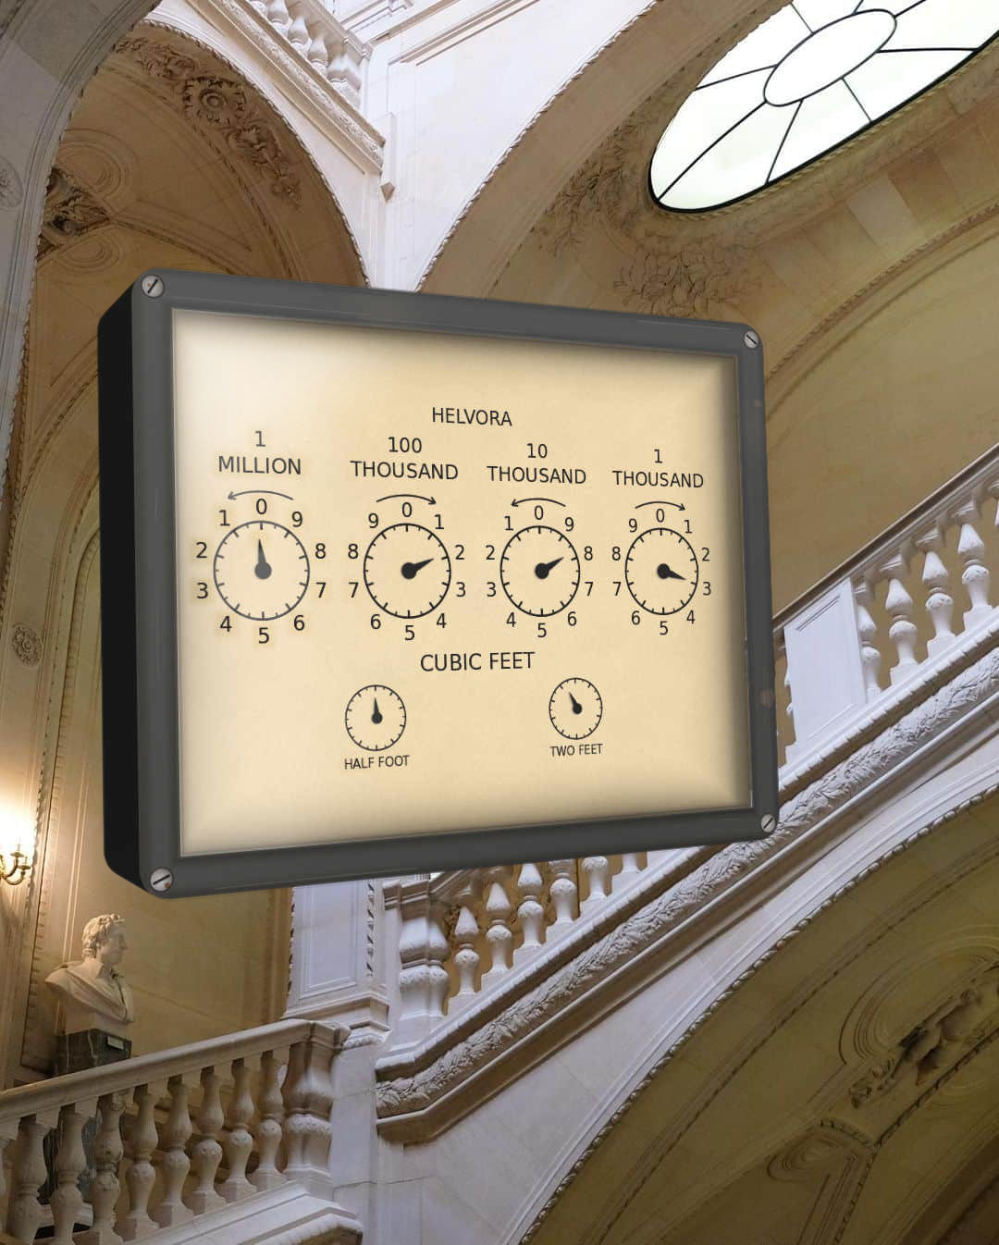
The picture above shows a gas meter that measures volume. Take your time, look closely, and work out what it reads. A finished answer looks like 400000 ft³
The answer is 18300 ft³
